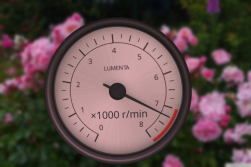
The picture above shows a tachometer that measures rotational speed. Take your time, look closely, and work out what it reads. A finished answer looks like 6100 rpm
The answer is 7250 rpm
